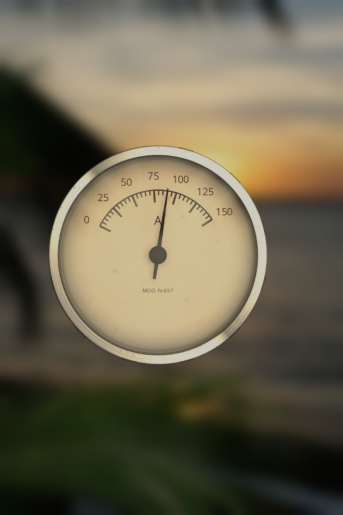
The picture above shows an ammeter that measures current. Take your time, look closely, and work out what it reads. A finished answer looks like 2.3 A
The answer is 90 A
